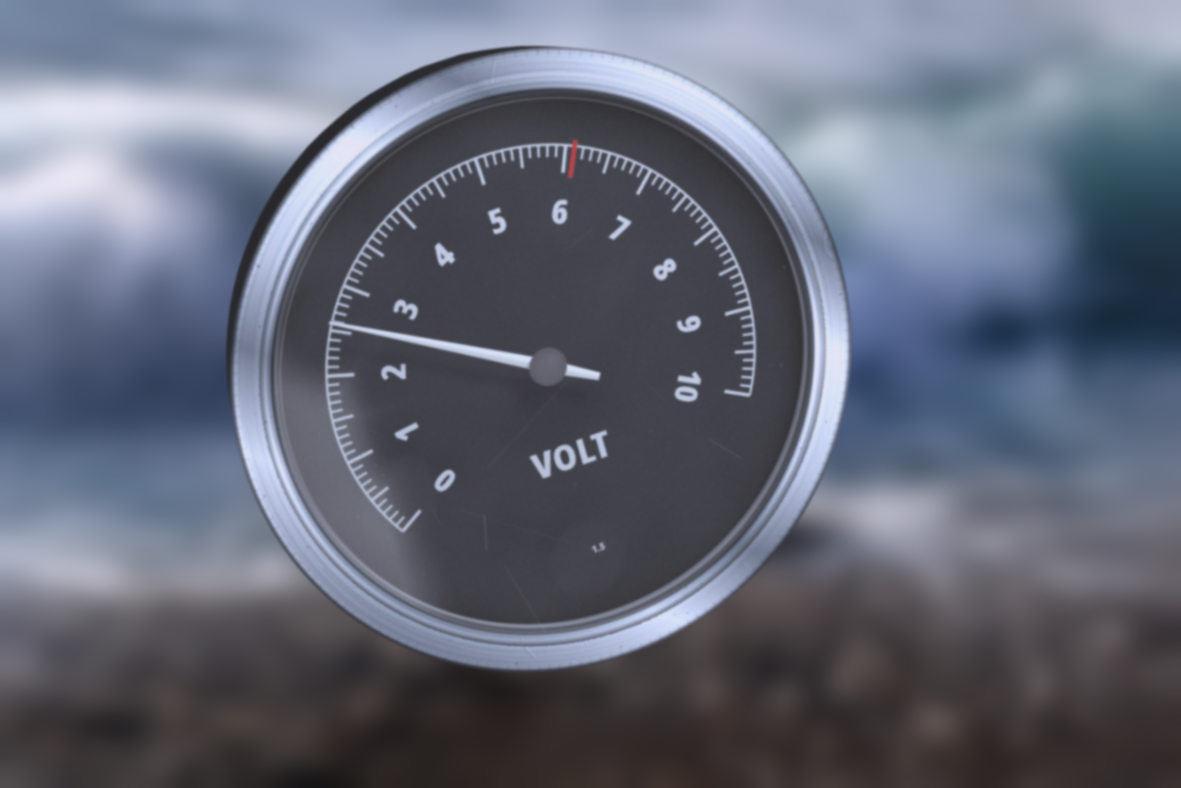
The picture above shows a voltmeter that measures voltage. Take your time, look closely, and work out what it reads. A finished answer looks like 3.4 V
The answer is 2.6 V
